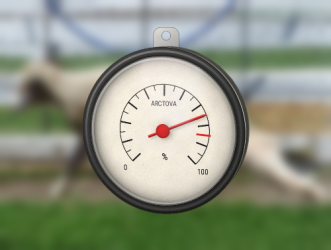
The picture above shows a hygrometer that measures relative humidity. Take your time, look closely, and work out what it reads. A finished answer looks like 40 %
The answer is 75 %
